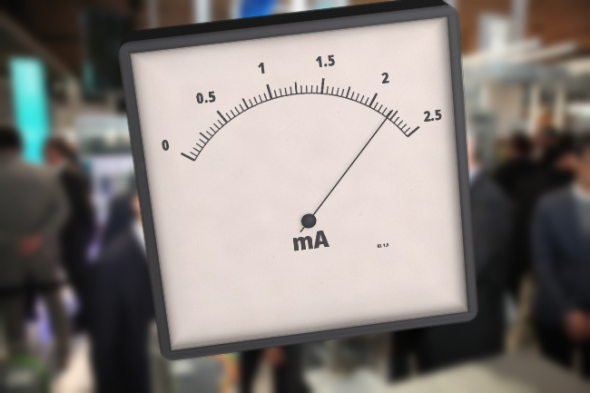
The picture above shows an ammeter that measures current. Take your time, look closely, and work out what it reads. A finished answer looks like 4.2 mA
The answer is 2.2 mA
